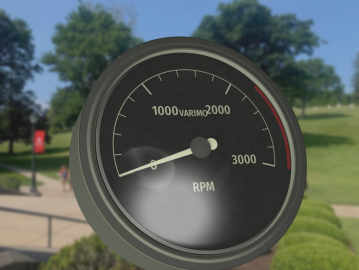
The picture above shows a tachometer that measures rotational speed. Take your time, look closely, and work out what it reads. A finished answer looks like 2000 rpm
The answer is 0 rpm
